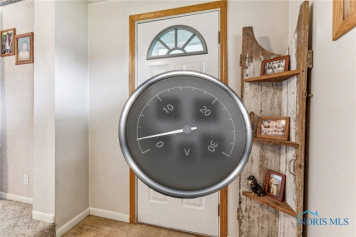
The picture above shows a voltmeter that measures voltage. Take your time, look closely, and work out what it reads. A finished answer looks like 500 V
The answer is 2 V
